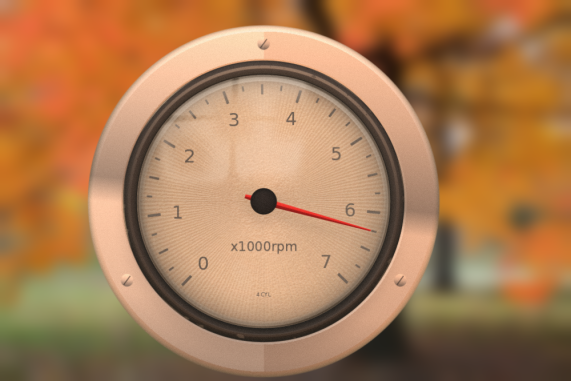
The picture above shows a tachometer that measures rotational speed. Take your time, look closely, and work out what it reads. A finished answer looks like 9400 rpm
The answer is 6250 rpm
